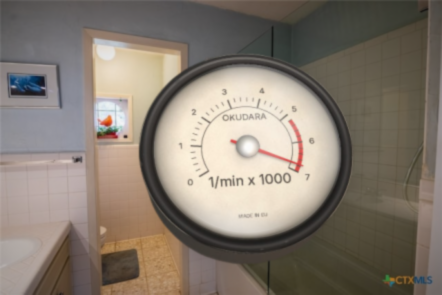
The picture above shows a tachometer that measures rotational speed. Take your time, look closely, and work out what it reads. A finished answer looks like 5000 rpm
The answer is 6800 rpm
